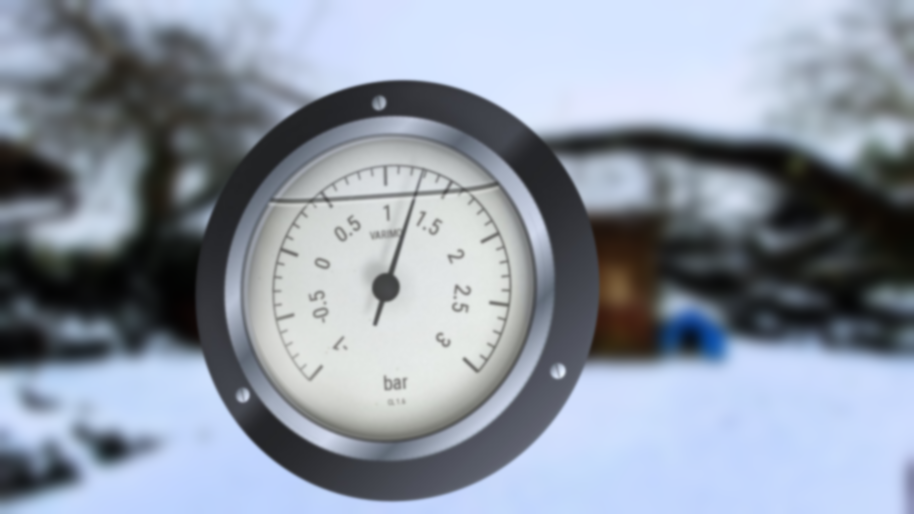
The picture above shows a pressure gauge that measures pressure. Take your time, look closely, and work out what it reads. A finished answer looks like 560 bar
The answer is 1.3 bar
